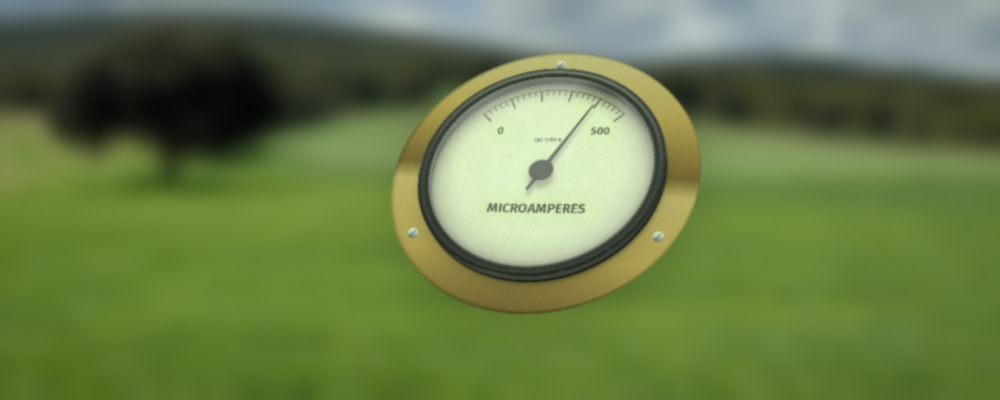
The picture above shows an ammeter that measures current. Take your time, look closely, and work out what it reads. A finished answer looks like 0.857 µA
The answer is 400 µA
